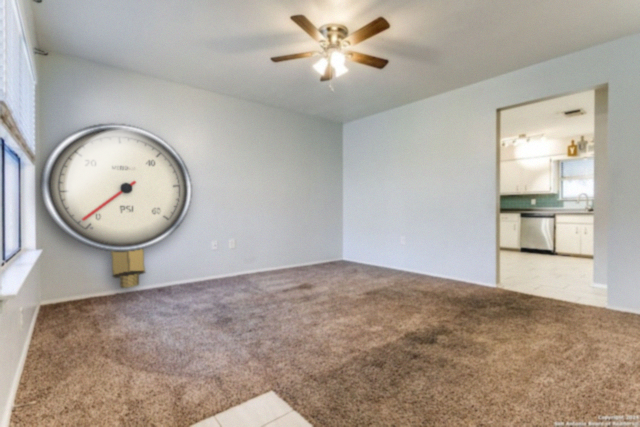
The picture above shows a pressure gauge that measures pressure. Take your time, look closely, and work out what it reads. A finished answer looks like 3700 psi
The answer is 2 psi
